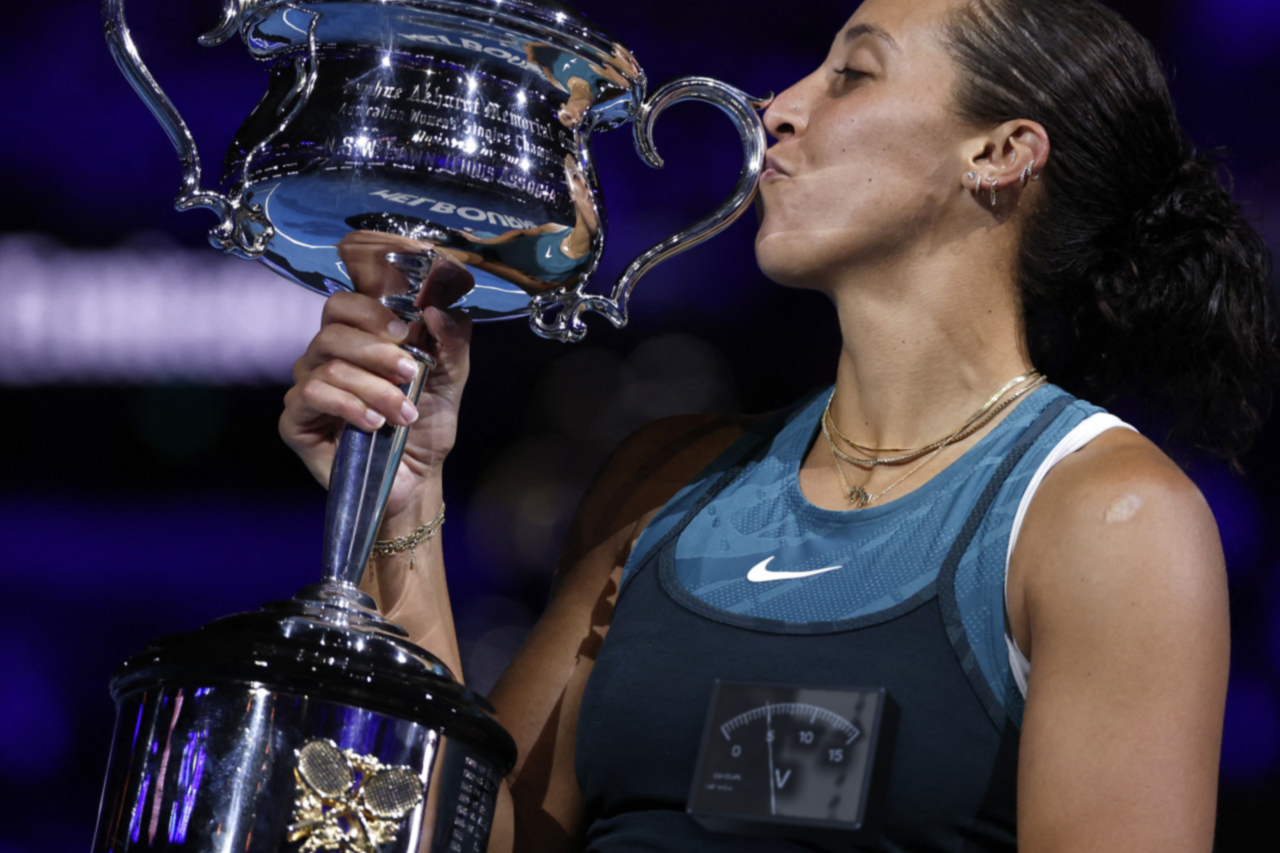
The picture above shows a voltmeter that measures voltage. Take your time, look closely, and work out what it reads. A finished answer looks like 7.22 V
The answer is 5 V
